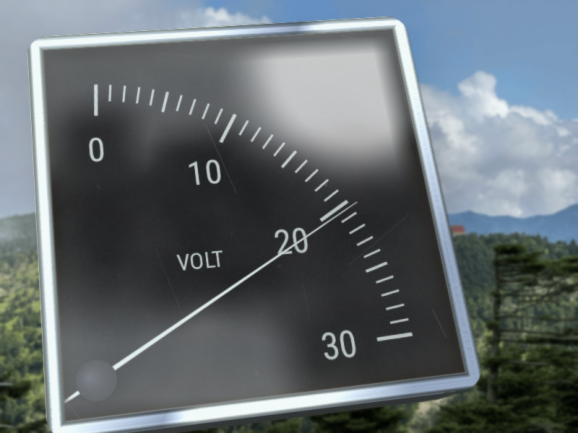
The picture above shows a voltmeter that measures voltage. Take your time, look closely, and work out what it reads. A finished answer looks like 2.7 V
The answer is 20.5 V
